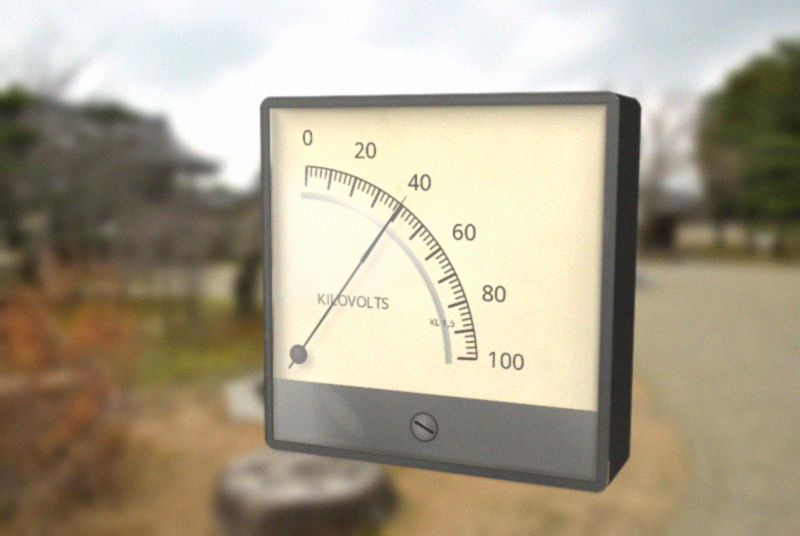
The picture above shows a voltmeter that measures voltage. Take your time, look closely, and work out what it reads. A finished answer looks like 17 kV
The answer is 40 kV
